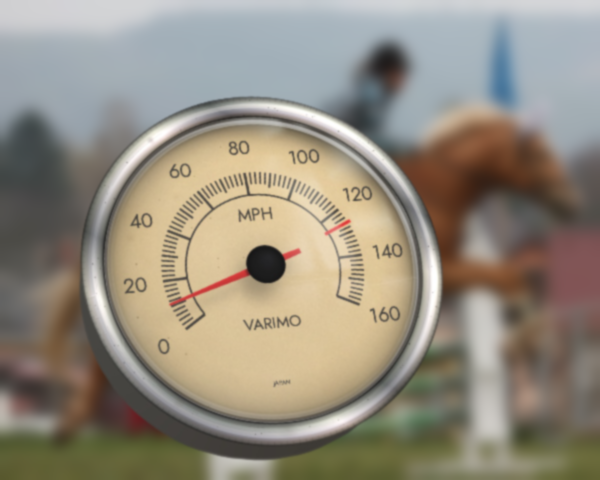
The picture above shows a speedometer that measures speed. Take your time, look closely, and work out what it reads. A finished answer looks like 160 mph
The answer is 10 mph
